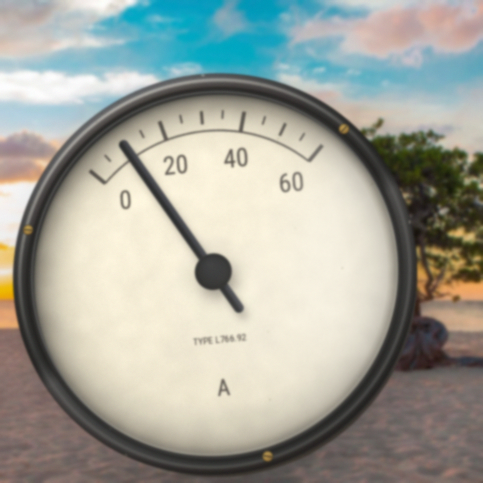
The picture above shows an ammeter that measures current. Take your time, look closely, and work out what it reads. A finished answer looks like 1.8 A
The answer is 10 A
